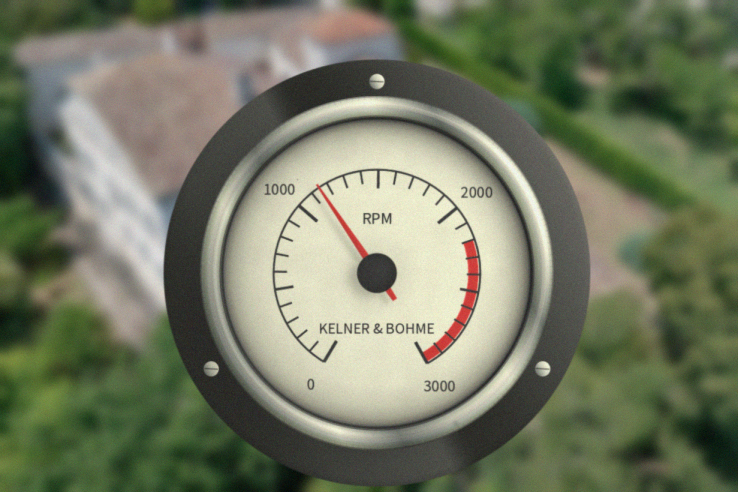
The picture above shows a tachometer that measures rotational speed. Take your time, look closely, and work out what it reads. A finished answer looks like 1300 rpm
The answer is 1150 rpm
